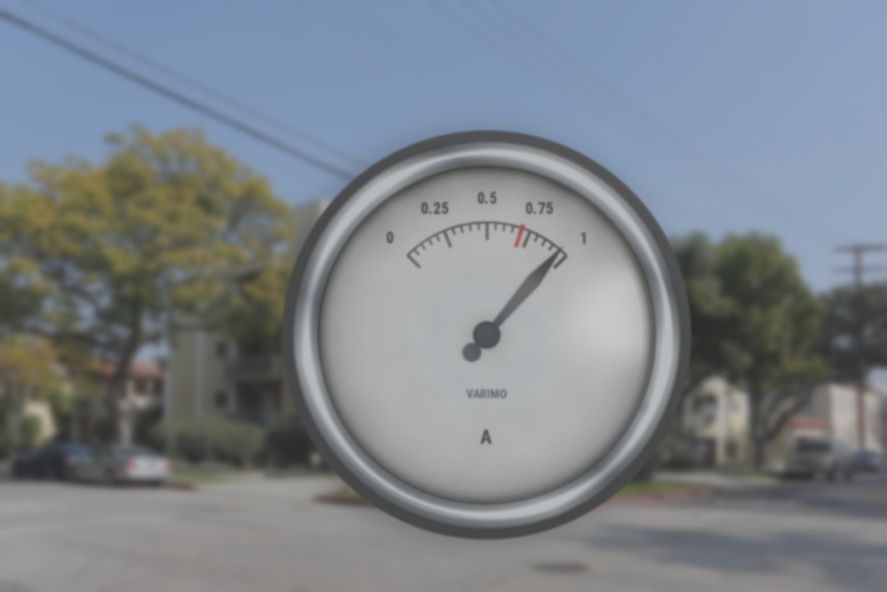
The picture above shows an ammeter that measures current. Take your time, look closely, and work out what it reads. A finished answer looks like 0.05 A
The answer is 0.95 A
